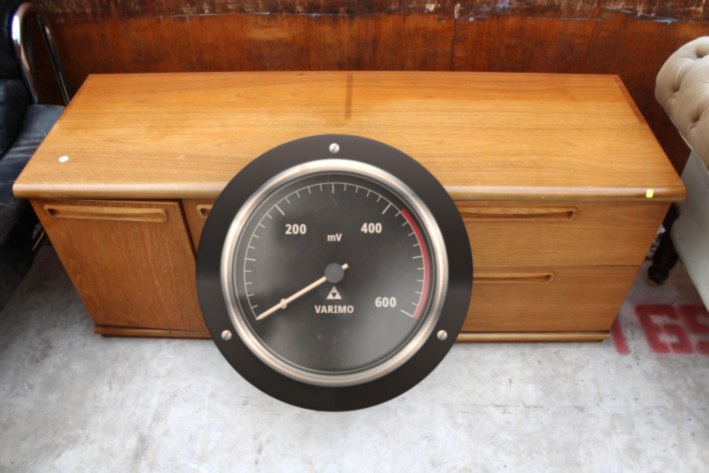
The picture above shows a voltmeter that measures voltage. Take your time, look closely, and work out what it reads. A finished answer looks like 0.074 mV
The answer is 0 mV
